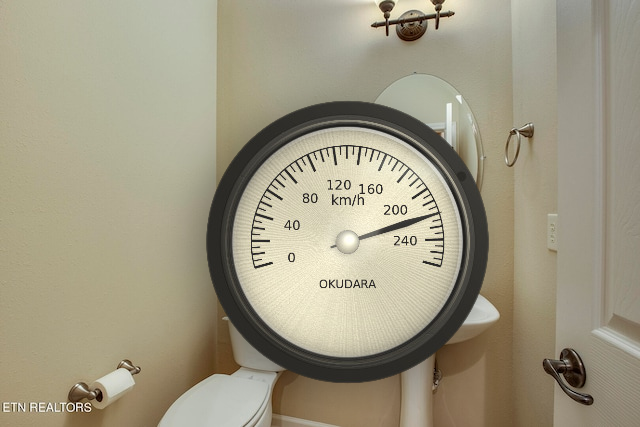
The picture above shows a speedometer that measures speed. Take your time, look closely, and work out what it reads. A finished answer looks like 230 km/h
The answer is 220 km/h
